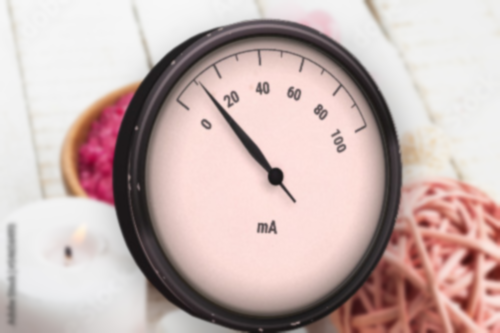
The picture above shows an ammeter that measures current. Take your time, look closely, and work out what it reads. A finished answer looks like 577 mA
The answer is 10 mA
